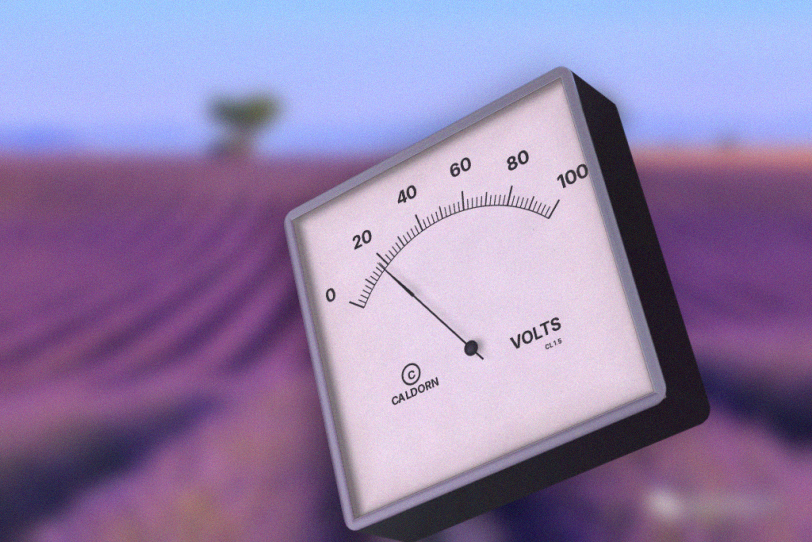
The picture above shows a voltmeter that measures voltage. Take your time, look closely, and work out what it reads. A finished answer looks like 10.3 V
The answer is 18 V
